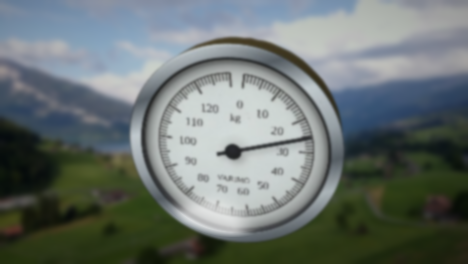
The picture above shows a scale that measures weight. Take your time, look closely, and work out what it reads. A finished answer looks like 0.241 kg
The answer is 25 kg
